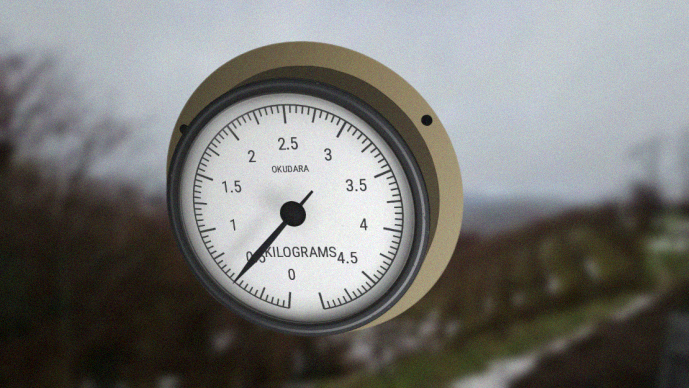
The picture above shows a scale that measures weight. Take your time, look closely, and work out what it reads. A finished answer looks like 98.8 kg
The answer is 0.5 kg
